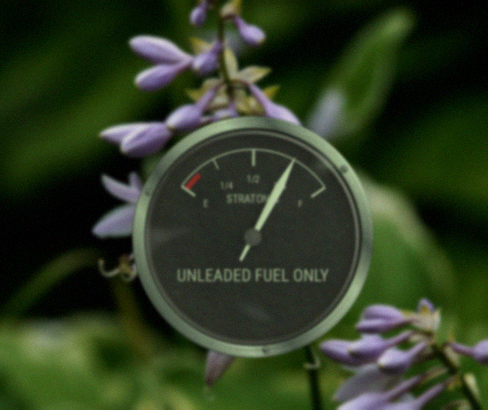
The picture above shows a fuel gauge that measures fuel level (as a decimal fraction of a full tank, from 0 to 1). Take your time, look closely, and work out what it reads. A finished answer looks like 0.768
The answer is 0.75
